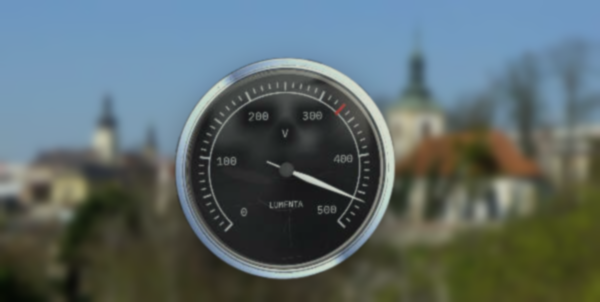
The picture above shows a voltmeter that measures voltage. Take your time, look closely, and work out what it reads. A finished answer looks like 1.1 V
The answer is 460 V
